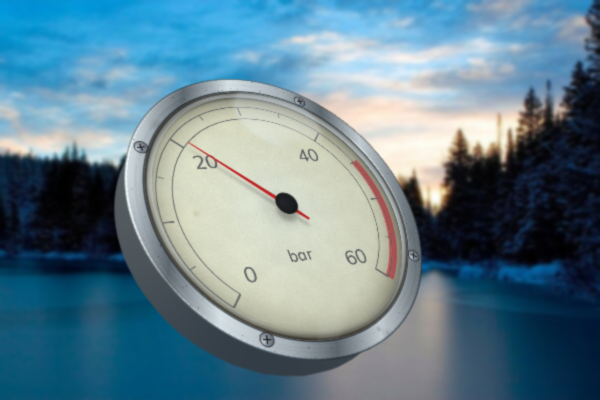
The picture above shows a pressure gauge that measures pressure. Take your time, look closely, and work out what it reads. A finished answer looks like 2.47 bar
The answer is 20 bar
